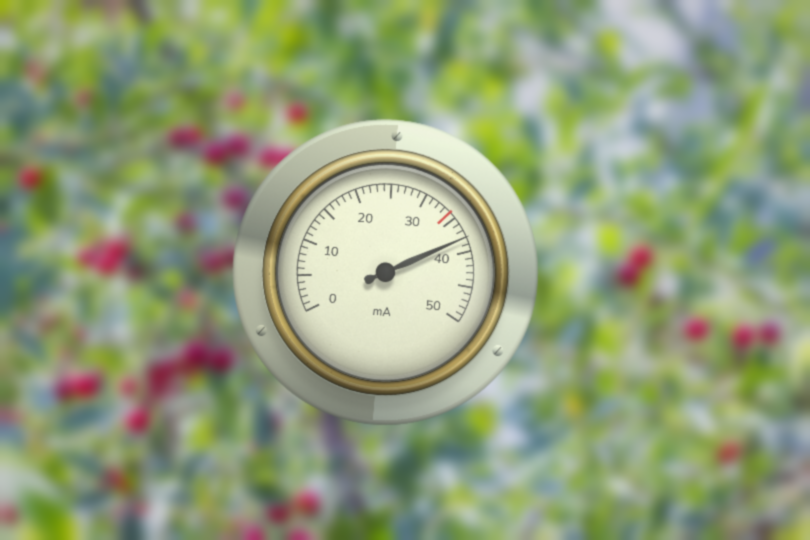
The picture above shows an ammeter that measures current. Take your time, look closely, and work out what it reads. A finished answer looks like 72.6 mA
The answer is 38 mA
